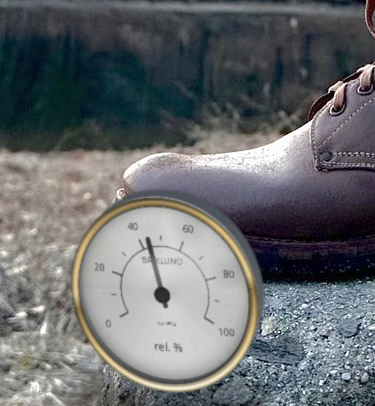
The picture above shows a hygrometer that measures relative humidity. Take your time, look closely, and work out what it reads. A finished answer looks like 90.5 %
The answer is 45 %
